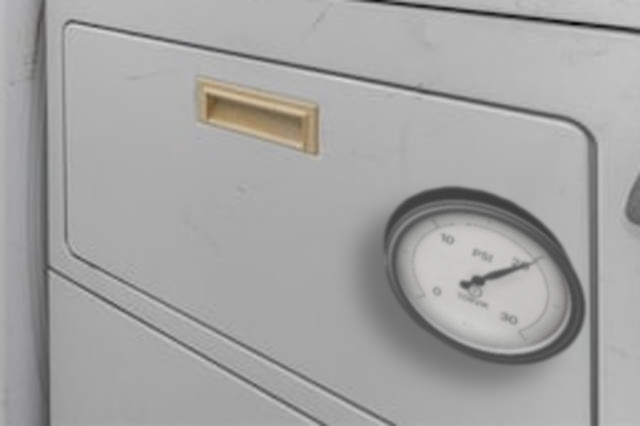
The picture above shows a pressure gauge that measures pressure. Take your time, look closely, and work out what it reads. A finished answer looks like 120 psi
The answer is 20 psi
